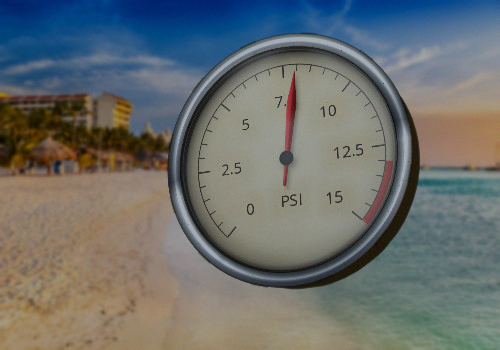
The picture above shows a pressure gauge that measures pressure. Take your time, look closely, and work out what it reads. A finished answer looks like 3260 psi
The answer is 8 psi
